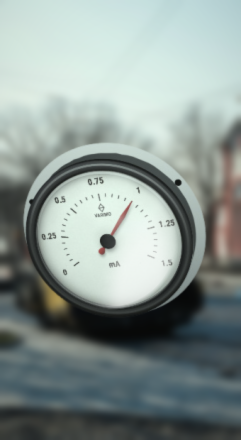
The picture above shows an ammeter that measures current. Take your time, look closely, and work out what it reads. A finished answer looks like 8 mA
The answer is 1 mA
